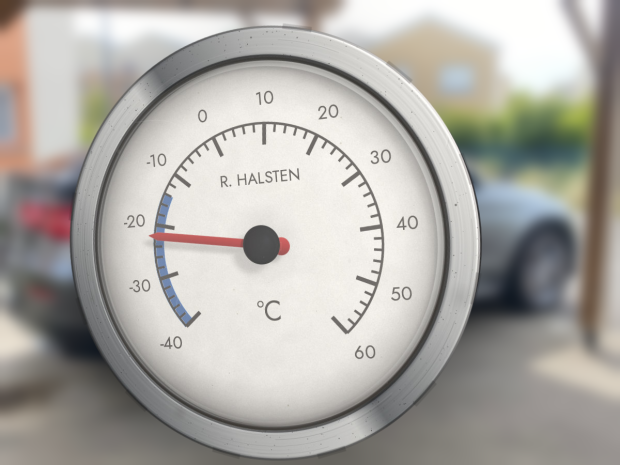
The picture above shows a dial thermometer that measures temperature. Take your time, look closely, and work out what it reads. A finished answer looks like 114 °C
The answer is -22 °C
